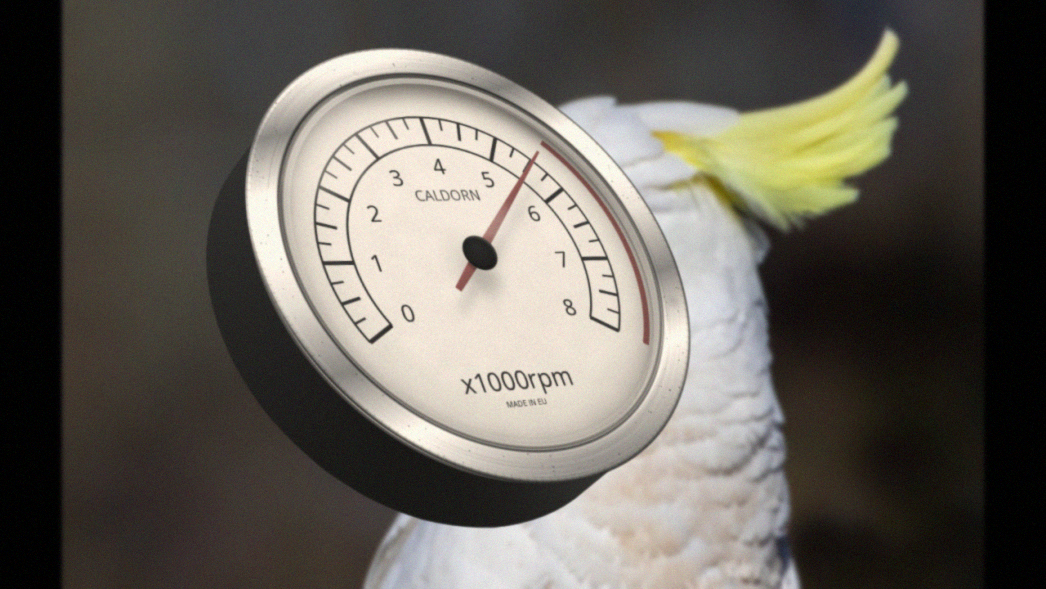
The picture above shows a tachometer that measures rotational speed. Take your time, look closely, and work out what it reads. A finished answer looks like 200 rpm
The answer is 5500 rpm
